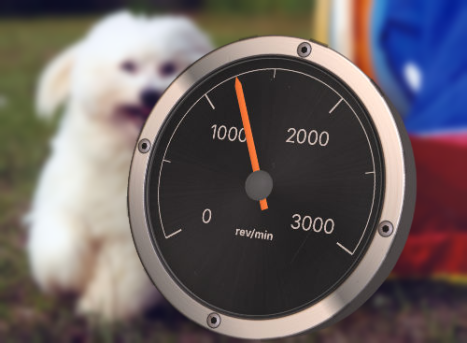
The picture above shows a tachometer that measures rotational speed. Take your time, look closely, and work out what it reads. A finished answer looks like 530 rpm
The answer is 1250 rpm
